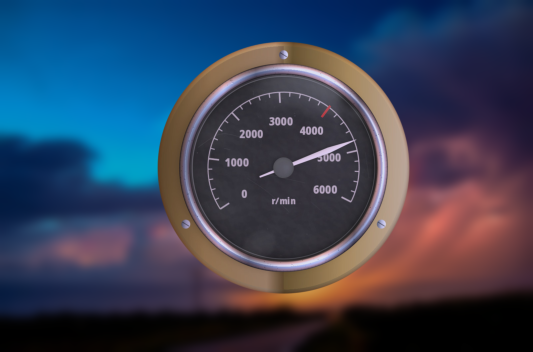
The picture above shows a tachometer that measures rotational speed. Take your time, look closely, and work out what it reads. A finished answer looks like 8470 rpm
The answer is 4800 rpm
